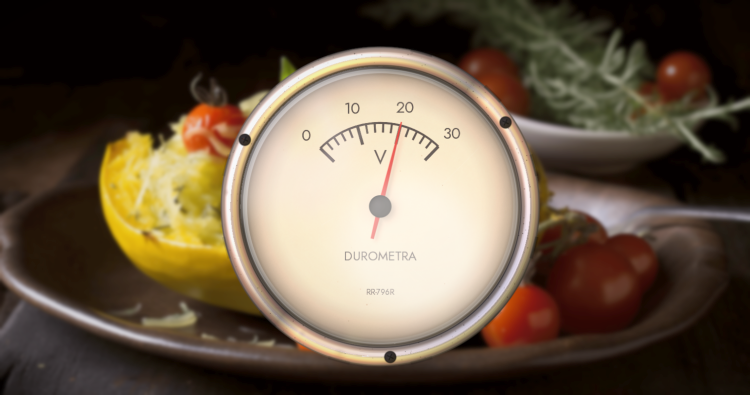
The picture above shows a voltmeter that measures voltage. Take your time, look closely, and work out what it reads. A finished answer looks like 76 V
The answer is 20 V
